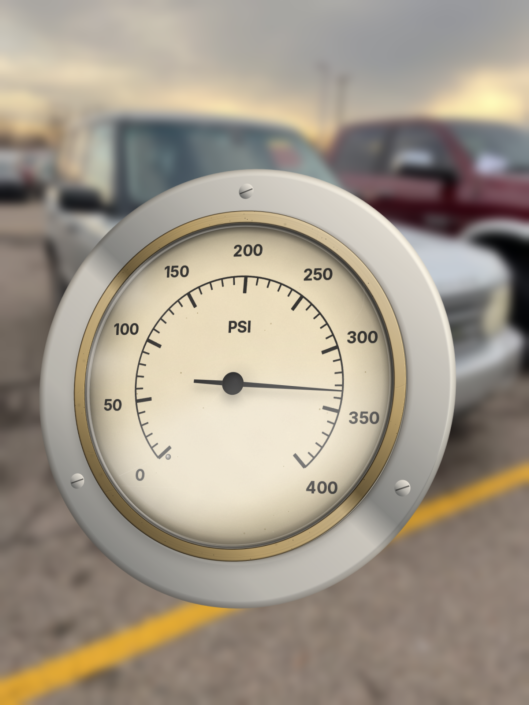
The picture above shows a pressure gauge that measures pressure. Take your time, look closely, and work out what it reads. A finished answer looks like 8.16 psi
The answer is 335 psi
